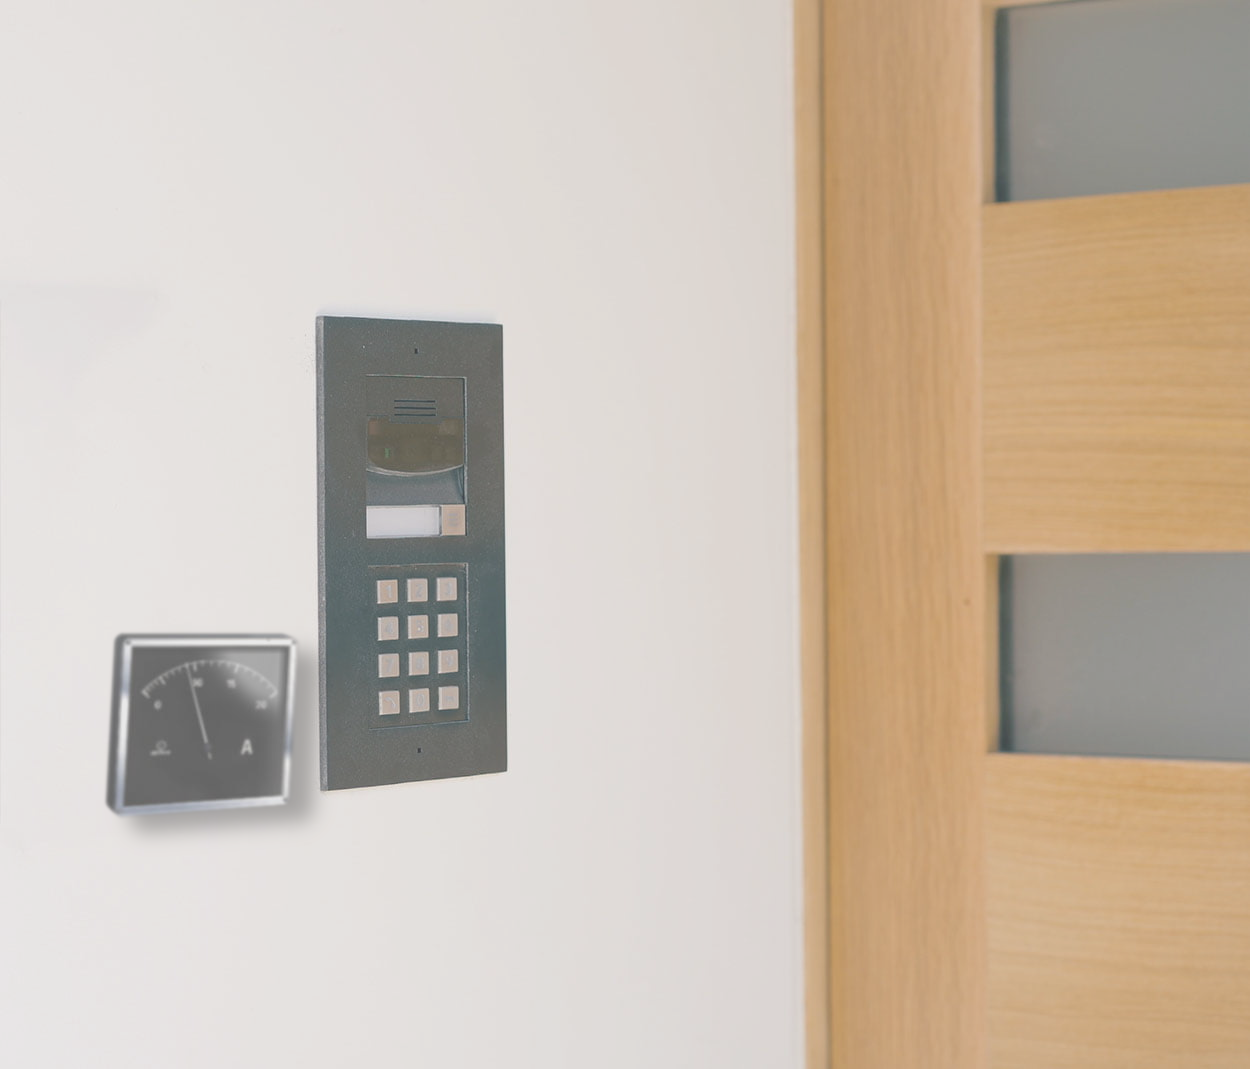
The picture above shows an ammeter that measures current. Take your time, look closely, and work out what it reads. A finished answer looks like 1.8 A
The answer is 9 A
